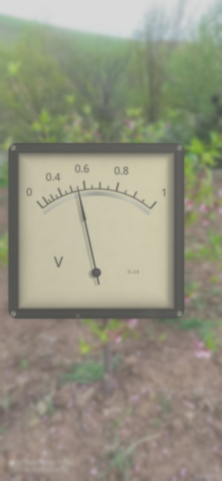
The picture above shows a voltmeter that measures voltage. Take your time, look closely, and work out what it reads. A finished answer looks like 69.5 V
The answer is 0.55 V
